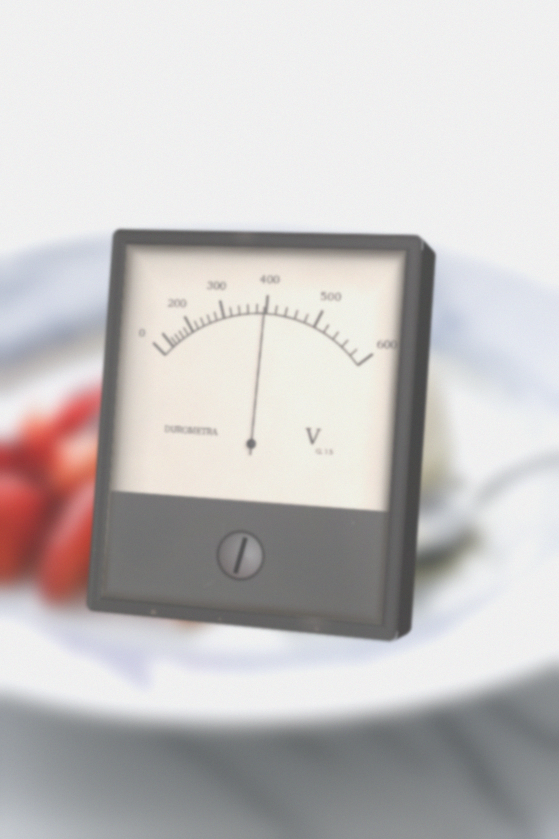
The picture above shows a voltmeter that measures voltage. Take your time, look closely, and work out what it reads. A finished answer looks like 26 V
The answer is 400 V
